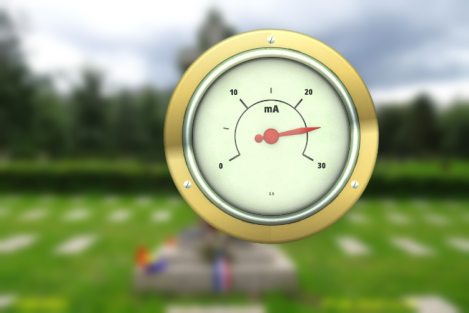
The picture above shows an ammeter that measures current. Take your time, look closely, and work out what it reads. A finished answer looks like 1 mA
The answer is 25 mA
